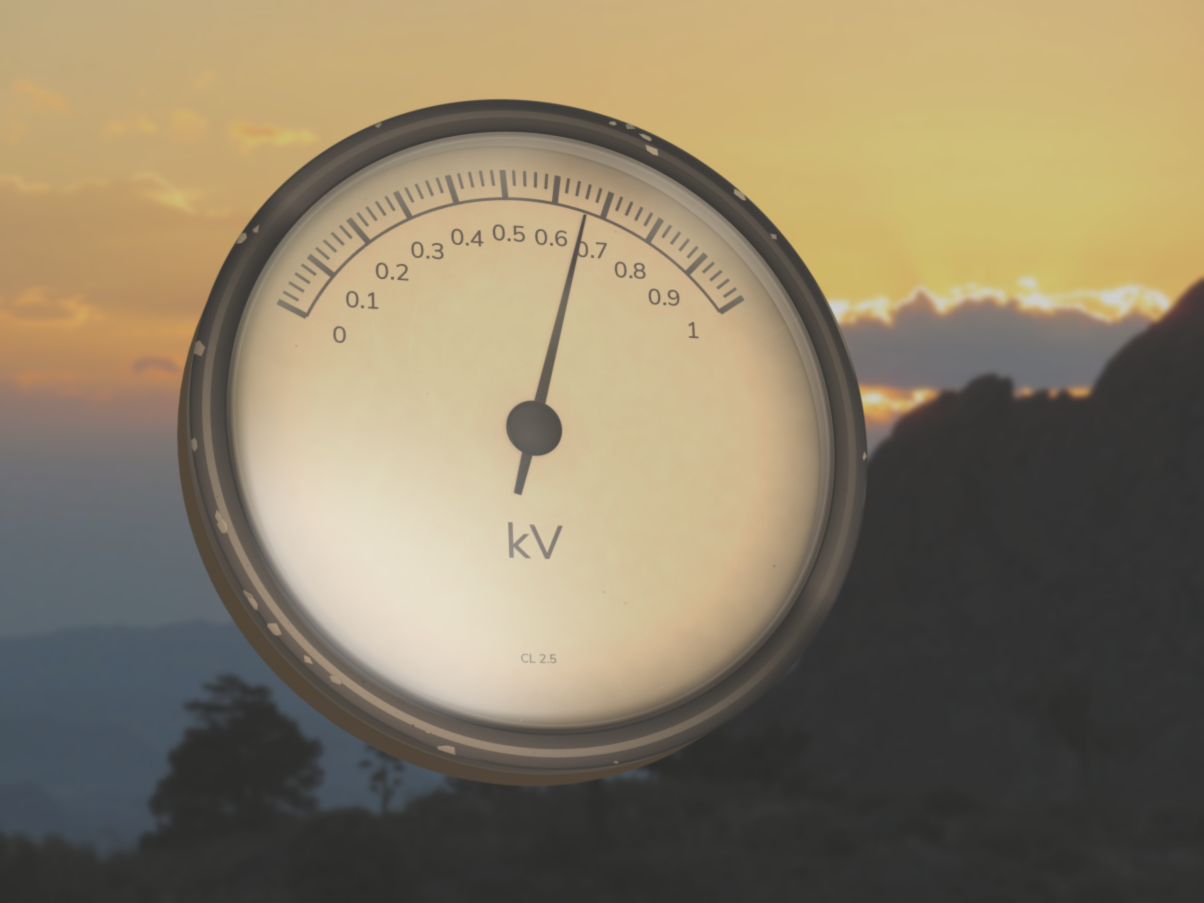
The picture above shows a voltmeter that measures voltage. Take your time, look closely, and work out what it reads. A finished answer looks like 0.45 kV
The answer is 0.66 kV
